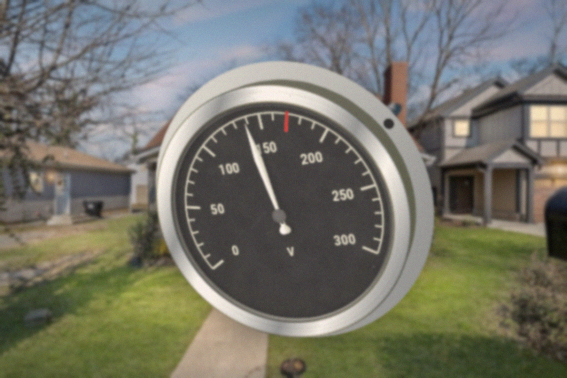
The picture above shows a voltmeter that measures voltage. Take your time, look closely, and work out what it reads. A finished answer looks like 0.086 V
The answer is 140 V
